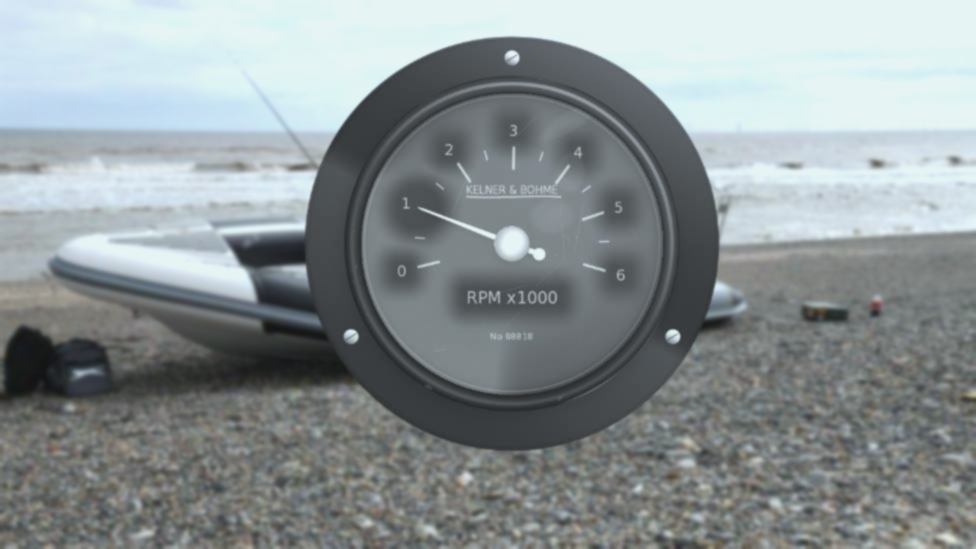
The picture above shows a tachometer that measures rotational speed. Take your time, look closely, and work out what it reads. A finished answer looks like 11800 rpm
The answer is 1000 rpm
